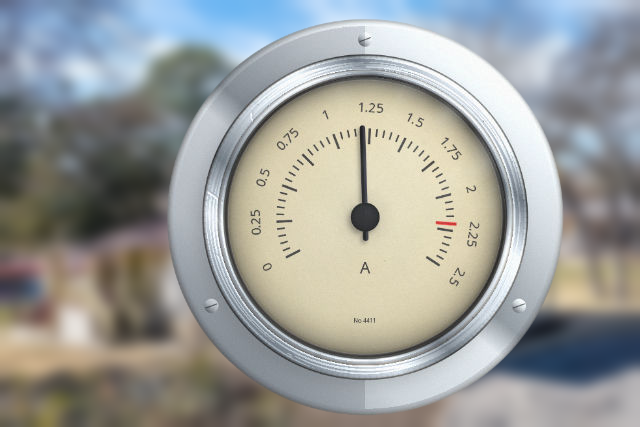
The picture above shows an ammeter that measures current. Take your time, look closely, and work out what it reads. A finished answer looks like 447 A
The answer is 1.2 A
